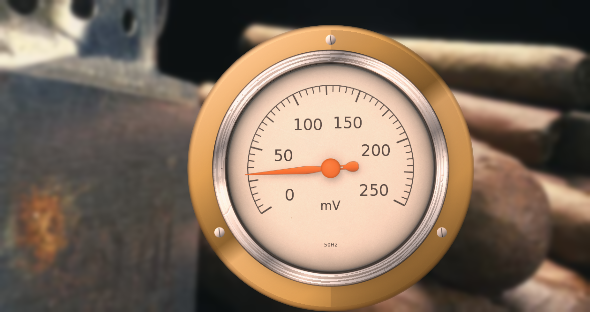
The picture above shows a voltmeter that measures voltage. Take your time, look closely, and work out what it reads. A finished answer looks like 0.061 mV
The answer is 30 mV
